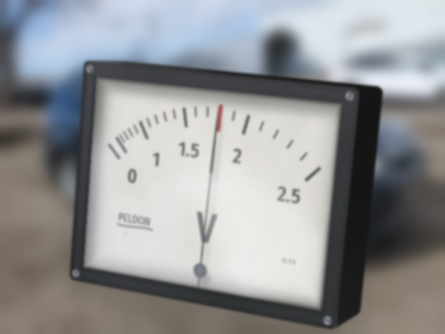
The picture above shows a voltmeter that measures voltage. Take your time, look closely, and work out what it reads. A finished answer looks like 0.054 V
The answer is 1.8 V
